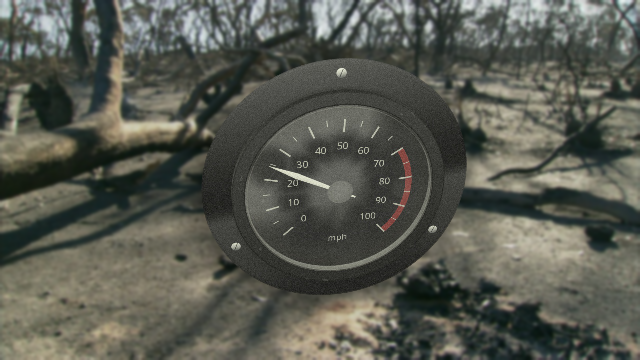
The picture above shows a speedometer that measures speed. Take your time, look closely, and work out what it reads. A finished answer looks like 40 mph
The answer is 25 mph
